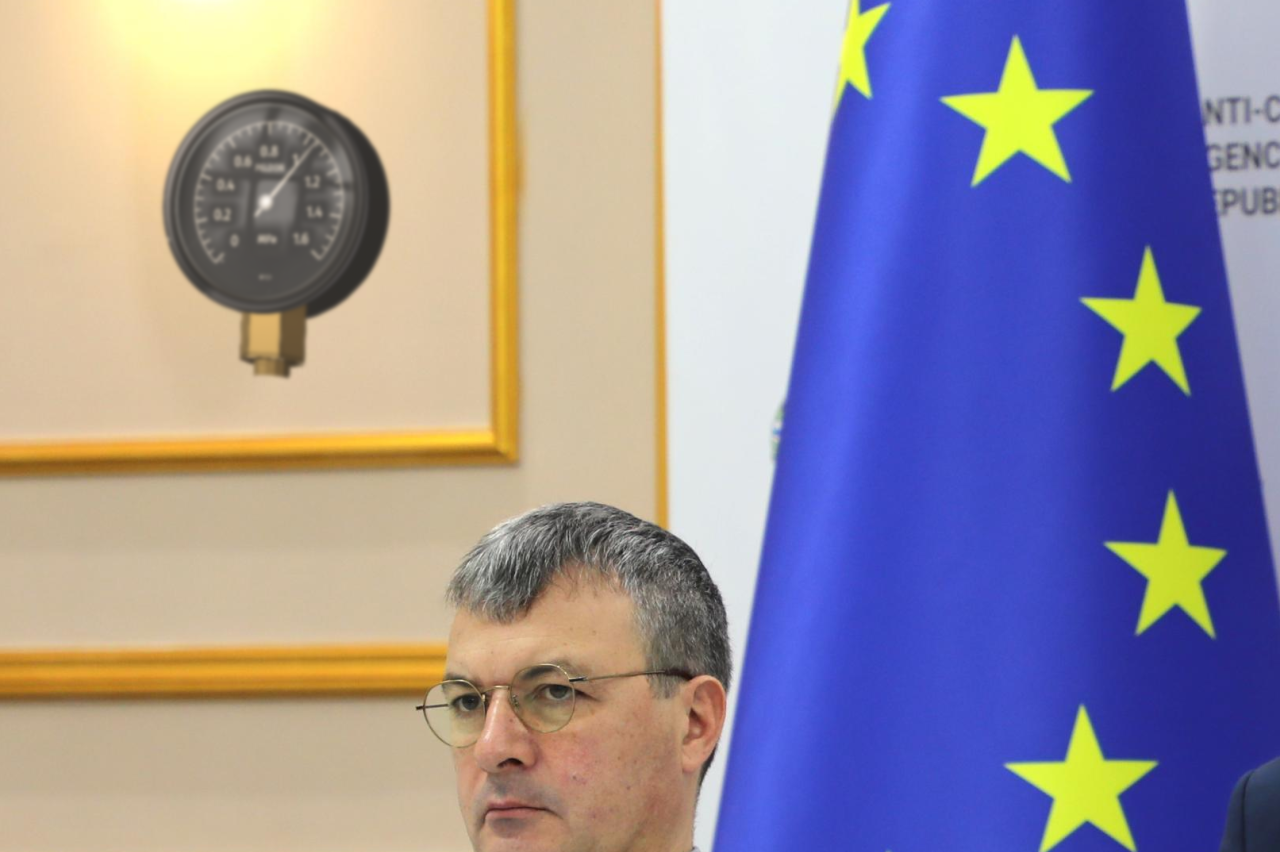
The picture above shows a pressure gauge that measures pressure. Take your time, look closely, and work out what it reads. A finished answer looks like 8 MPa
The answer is 1.05 MPa
